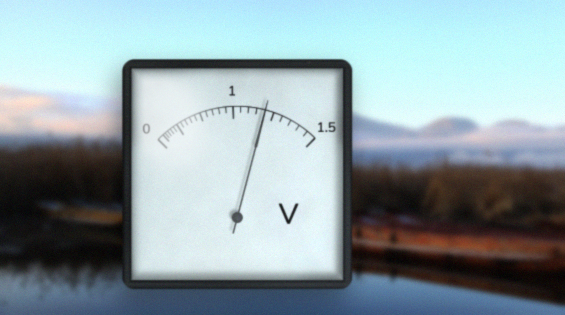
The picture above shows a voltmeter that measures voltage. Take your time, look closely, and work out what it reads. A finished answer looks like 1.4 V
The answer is 1.2 V
